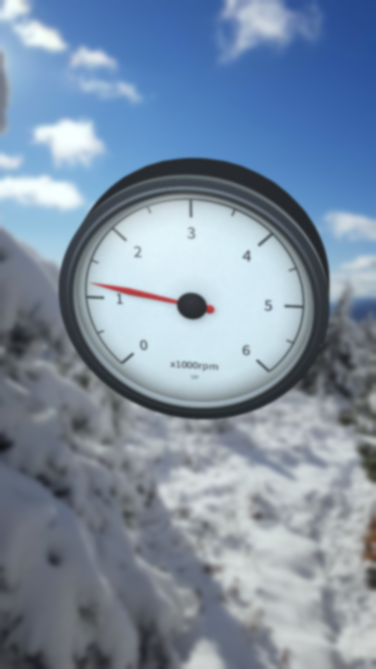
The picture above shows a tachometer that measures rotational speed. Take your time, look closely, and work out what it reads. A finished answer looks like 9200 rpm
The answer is 1250 rpm
